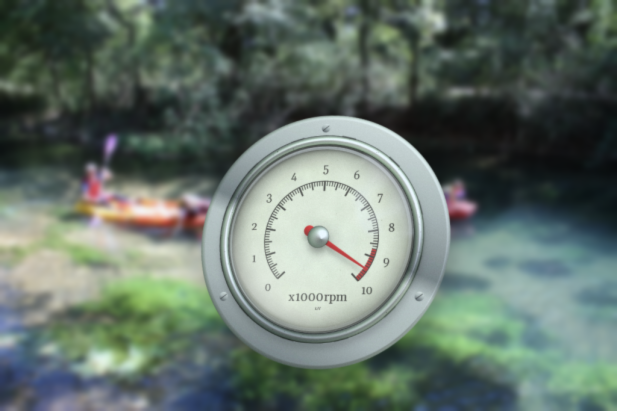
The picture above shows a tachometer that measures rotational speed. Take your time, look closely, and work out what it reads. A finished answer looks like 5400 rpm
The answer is 9500 rpm
